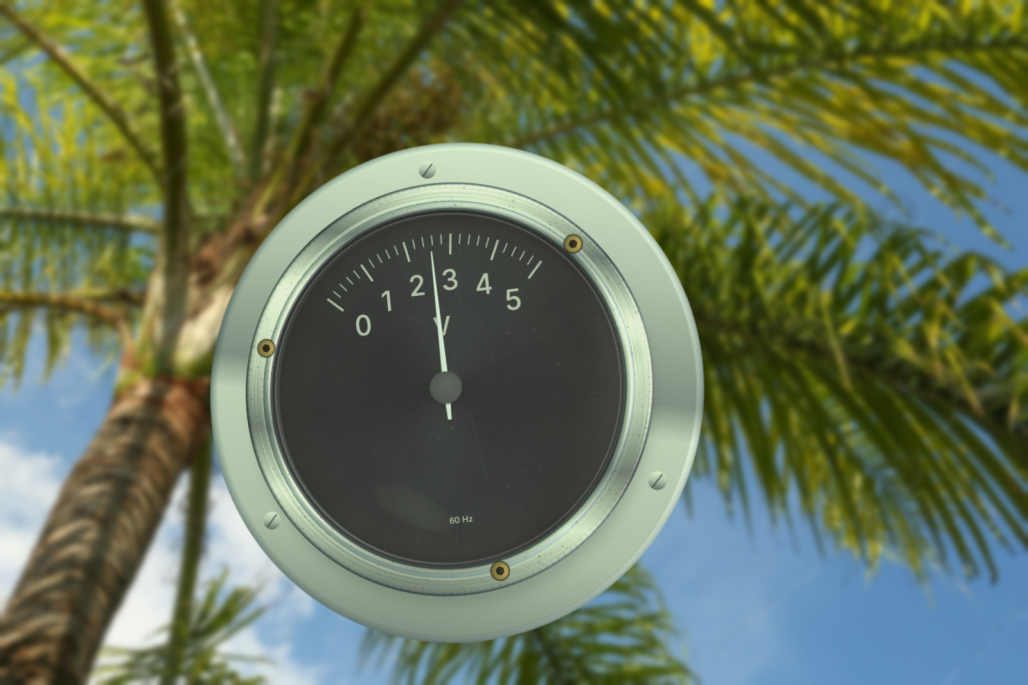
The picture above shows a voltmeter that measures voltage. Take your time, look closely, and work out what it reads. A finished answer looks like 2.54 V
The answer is 2.6 V
